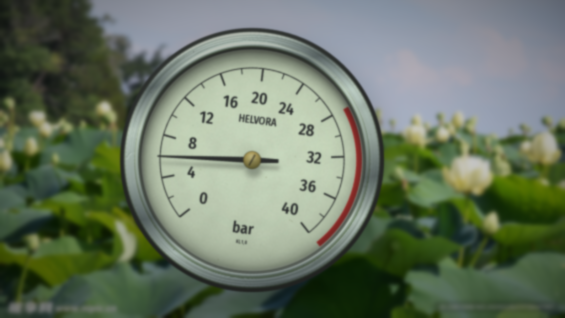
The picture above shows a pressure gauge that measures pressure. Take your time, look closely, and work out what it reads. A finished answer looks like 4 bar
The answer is 6 bar
